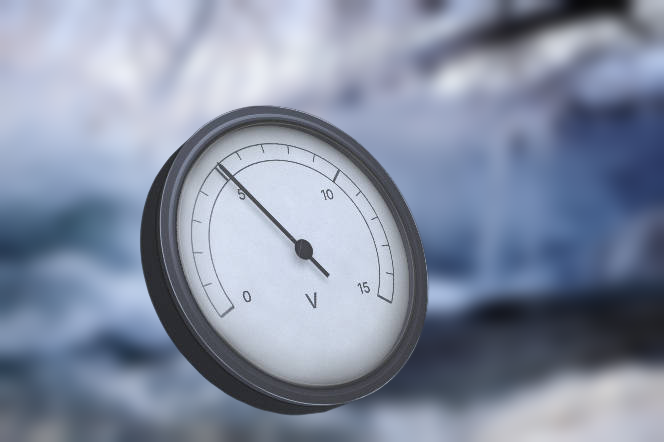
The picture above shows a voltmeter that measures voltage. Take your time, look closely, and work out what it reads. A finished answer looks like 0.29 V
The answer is 5 V
